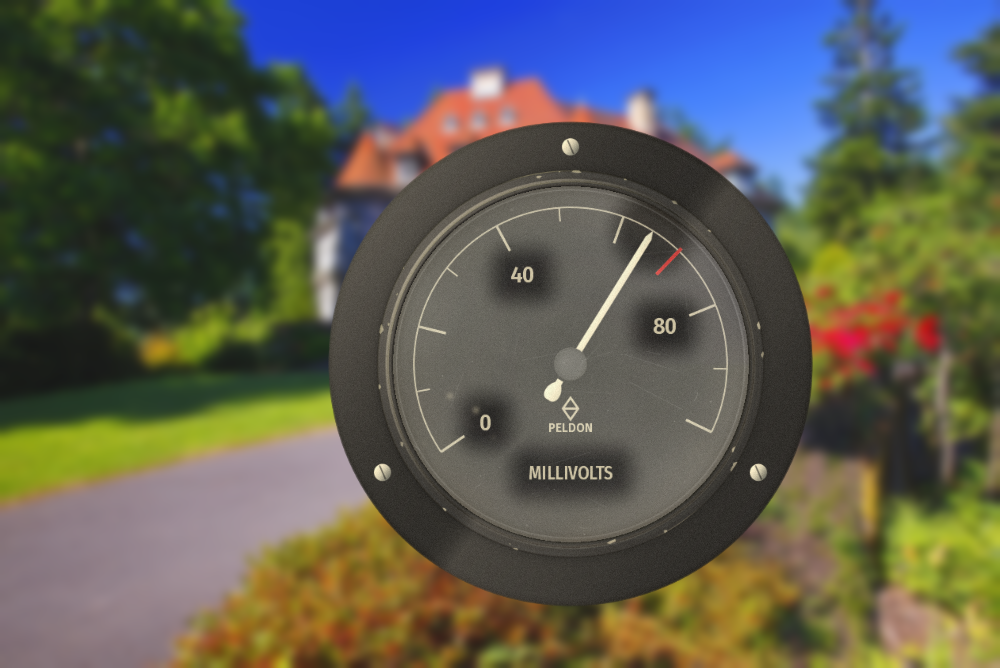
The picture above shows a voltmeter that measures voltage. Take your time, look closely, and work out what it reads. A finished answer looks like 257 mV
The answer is 65 mV
